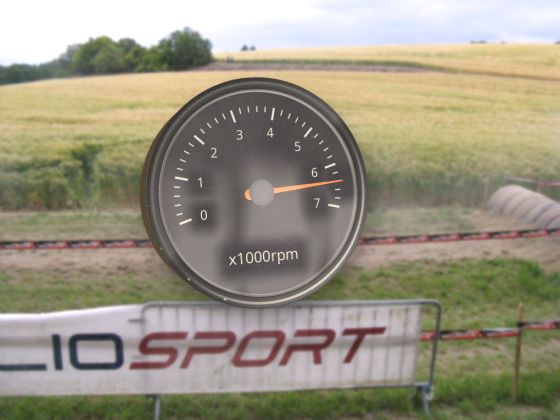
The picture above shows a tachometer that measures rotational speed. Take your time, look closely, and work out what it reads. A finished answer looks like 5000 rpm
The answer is 6400 rpm
